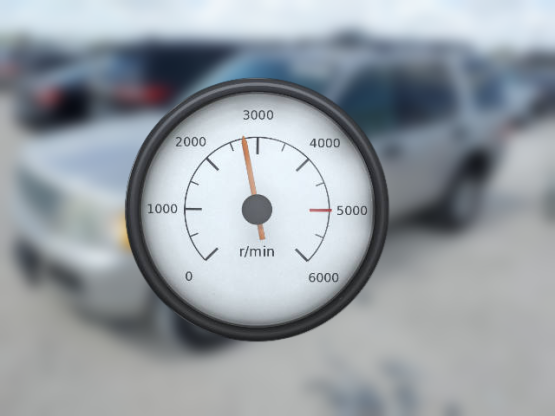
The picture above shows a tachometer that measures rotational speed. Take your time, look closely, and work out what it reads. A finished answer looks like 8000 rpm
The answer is 2750 rpm
